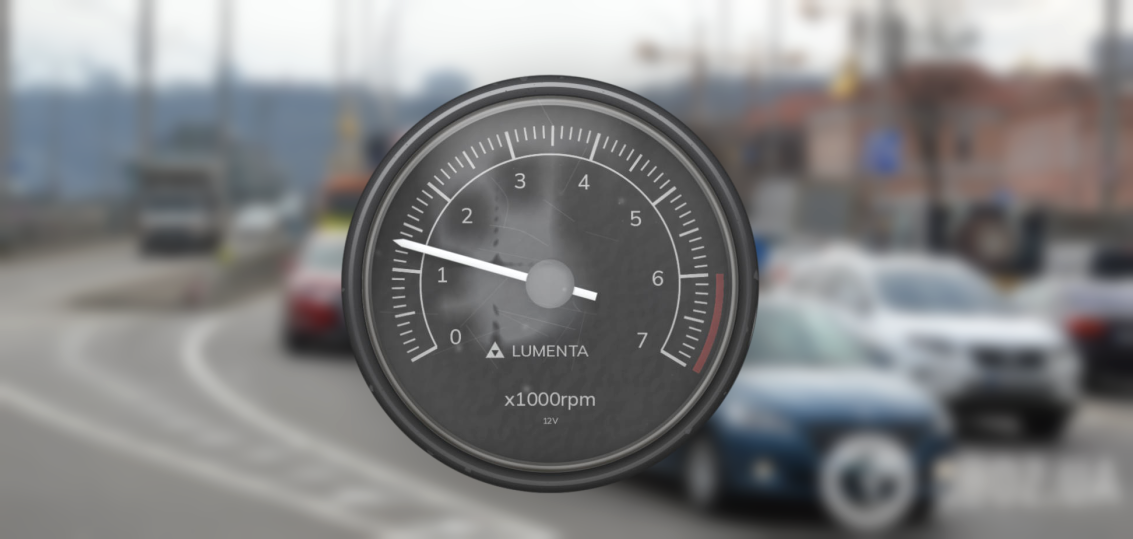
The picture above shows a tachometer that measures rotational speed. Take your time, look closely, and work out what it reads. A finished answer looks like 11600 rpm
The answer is 1300 rpm
